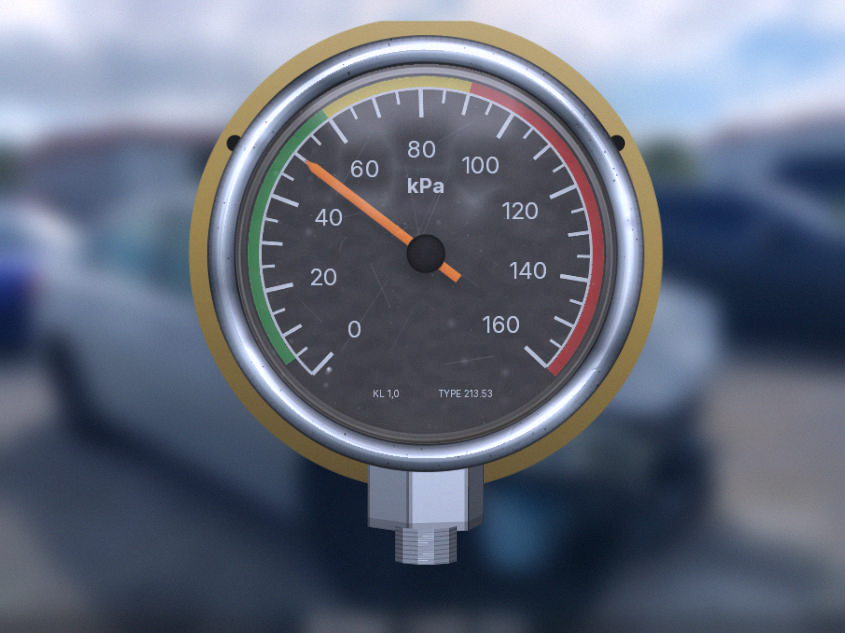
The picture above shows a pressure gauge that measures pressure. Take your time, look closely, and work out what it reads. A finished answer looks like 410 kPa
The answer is 50 kPa
